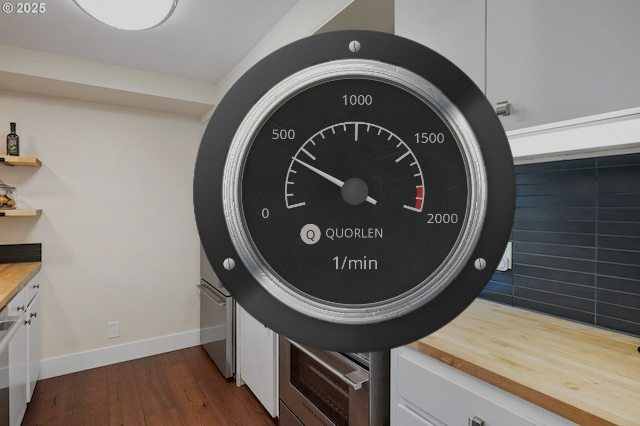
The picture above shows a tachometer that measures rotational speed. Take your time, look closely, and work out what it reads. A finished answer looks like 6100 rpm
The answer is 400 rpm
